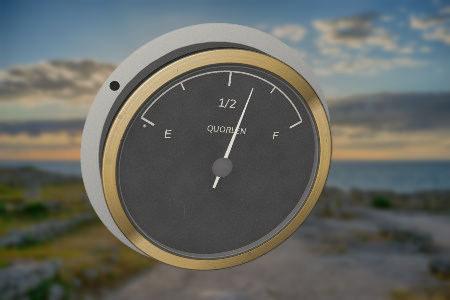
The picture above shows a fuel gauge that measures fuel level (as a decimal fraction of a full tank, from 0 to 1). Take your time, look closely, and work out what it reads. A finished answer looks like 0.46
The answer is 0.625
